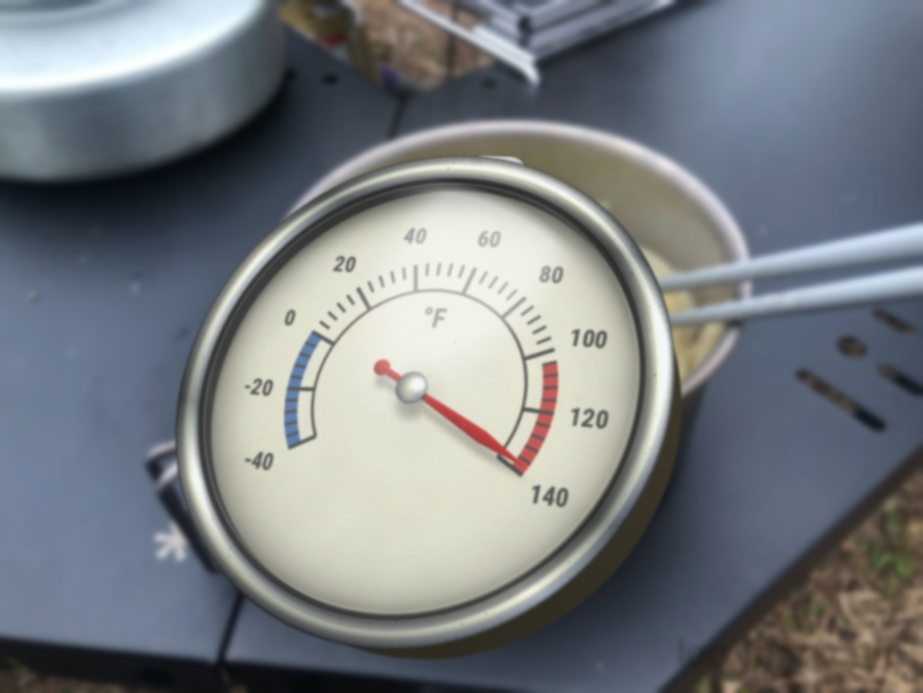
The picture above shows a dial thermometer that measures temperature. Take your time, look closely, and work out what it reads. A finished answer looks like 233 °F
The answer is 138 °F
